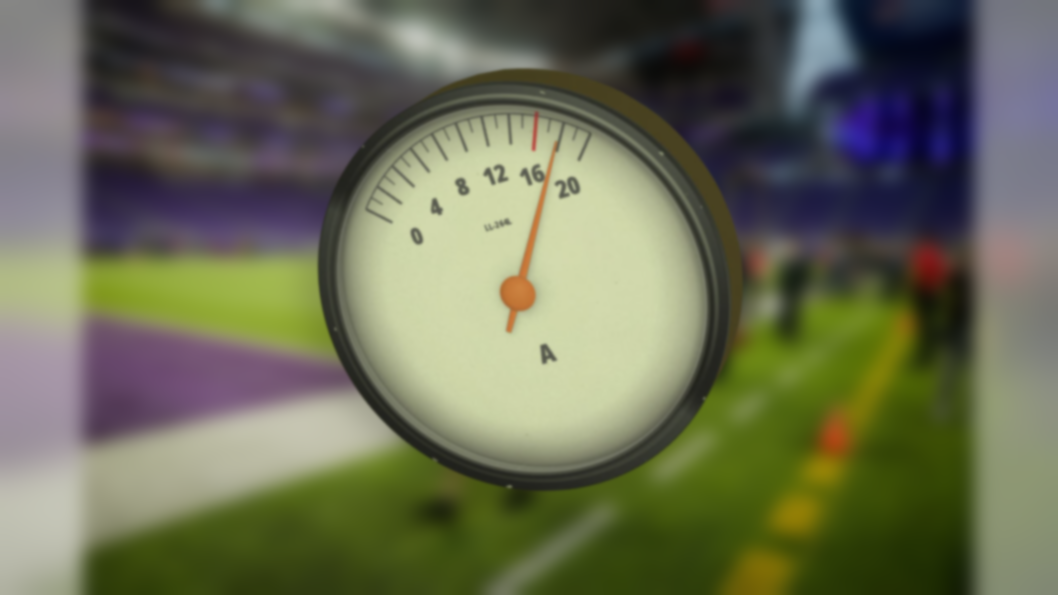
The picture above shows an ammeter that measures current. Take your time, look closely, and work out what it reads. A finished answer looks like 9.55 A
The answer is 18 A
